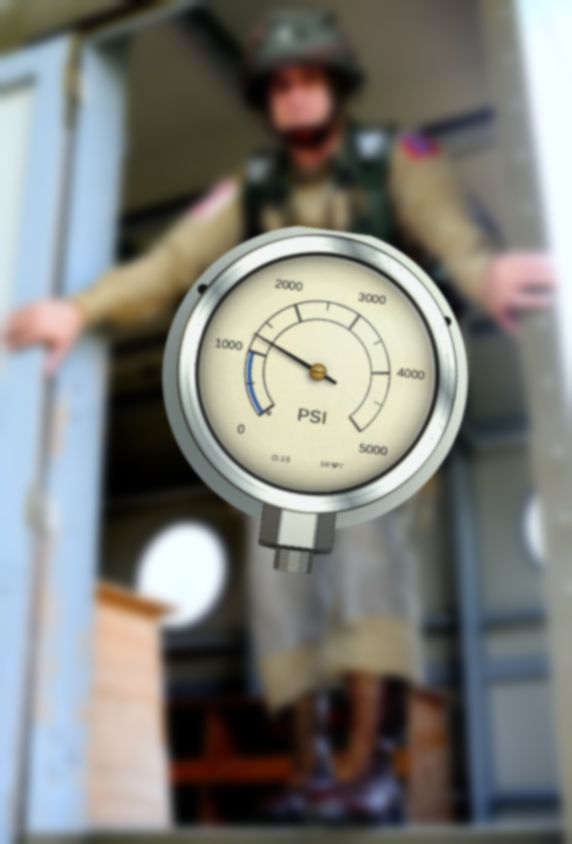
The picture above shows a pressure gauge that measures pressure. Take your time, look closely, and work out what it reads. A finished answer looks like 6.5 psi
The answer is 1250 psi
